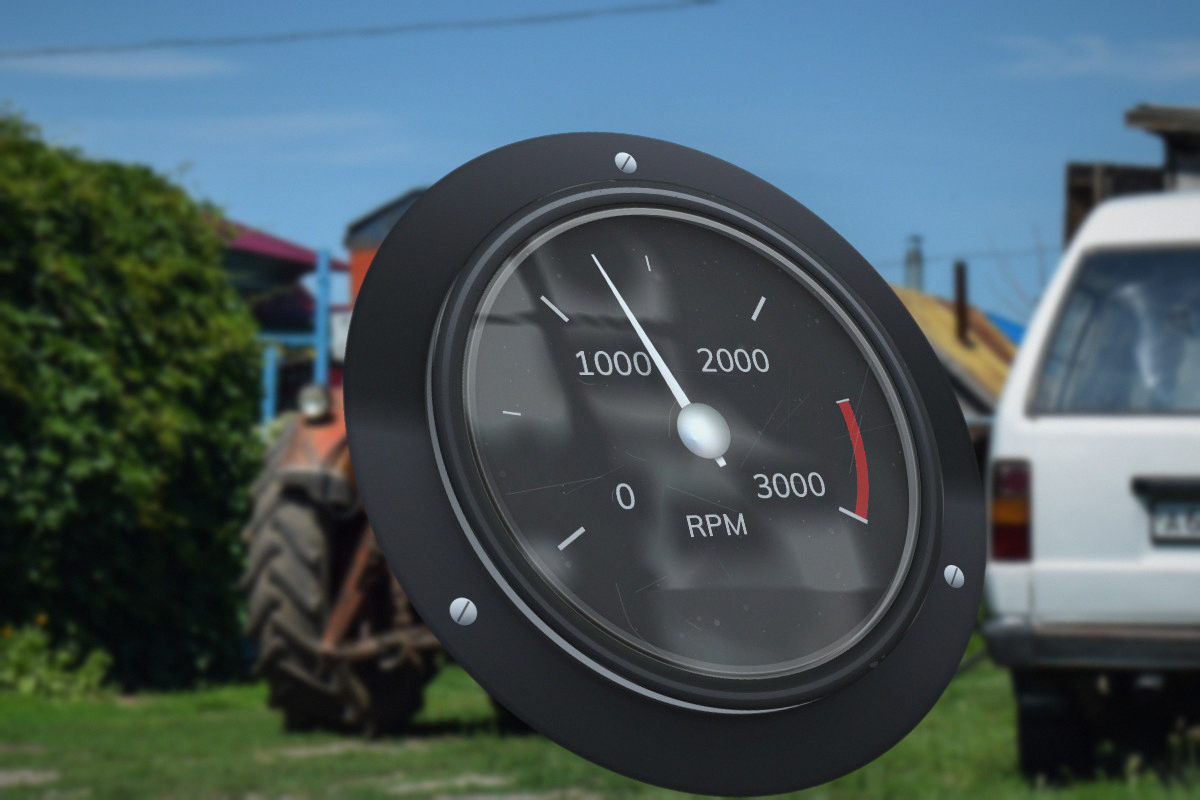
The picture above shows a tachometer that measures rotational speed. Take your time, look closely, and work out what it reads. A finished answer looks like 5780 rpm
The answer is 1250 rpm
